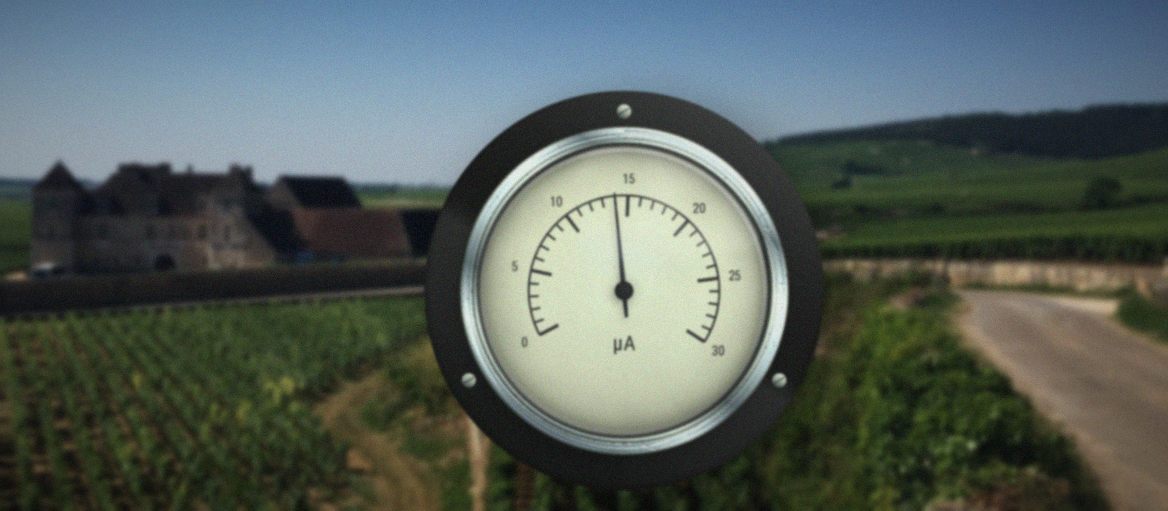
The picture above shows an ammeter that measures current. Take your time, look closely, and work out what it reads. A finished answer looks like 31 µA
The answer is 14 µA
